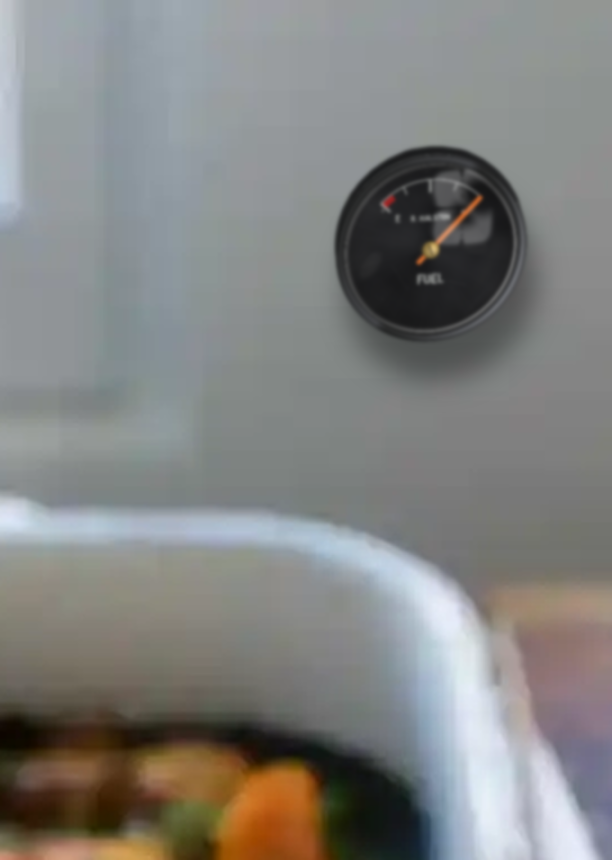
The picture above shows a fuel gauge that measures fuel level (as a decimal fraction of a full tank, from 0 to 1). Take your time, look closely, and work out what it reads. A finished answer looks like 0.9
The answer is 1
